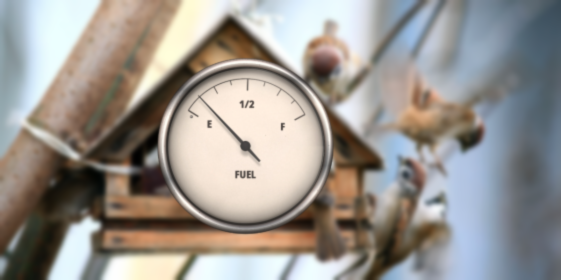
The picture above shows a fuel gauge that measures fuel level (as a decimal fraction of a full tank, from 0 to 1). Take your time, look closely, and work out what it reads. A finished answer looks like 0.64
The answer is 0.125
